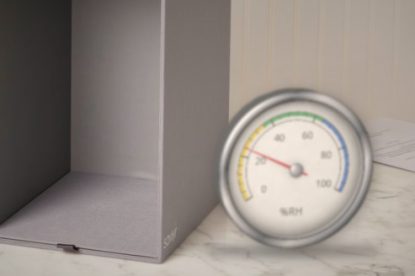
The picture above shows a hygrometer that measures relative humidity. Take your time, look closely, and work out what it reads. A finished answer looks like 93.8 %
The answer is 24 %
